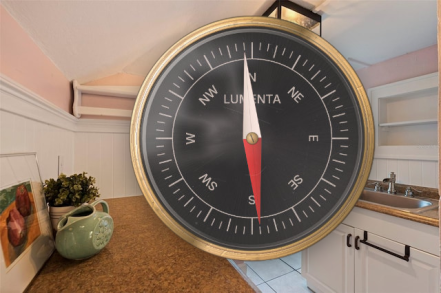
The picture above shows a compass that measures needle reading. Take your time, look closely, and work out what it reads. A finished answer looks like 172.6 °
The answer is 175 °
